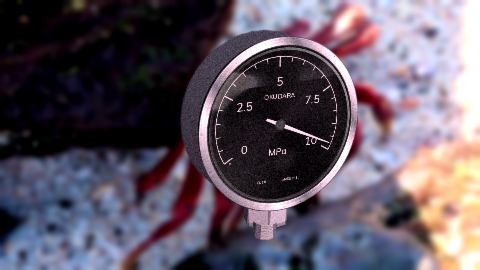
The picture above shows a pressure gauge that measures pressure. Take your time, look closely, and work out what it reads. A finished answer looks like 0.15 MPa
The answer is 9.75 MPa
